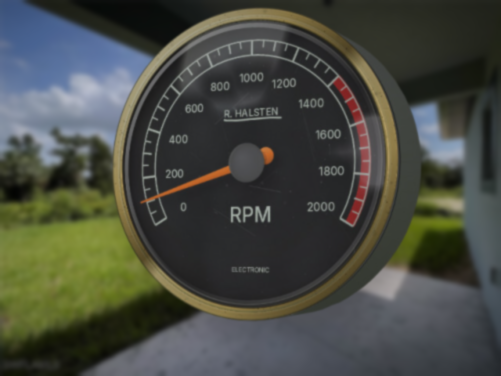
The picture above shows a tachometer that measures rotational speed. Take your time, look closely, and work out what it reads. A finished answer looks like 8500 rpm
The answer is 100 rpm
